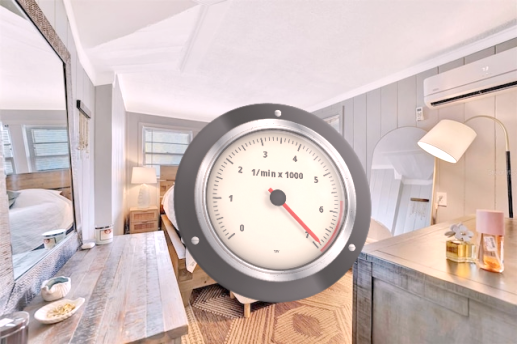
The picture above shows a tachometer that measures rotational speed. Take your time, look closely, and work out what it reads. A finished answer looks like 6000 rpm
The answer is 6900 rpm
